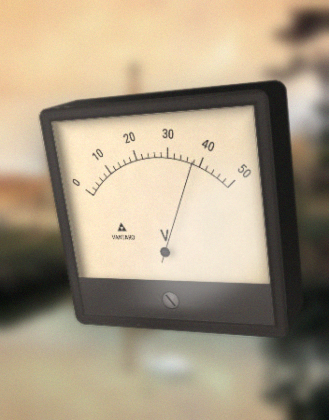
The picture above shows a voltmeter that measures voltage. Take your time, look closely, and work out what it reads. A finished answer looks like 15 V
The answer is 38 V
